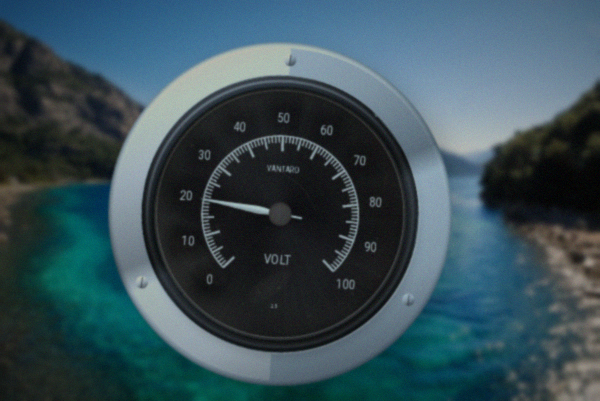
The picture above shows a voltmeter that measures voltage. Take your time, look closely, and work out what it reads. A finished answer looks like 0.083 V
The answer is 20 V
